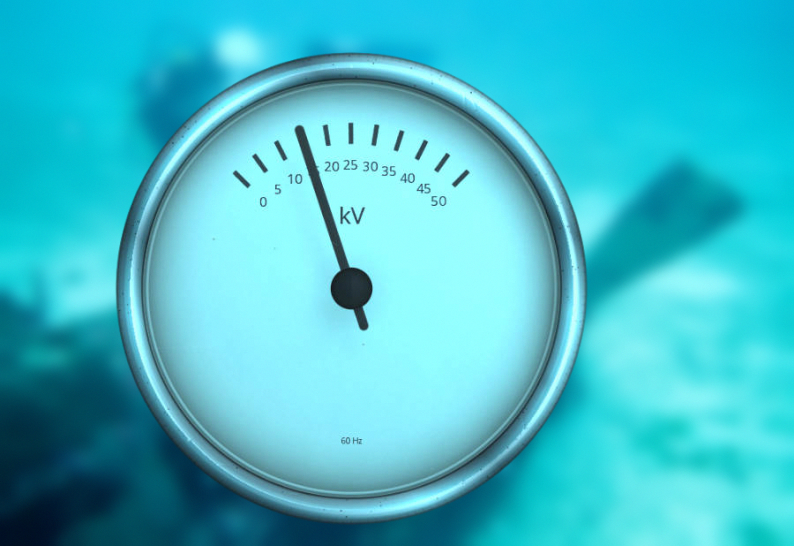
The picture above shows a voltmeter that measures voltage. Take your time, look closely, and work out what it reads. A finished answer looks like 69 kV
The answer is 15 kV
